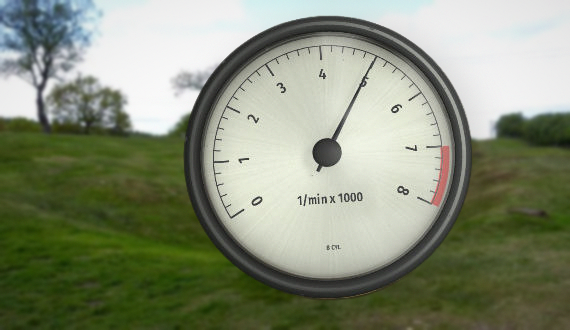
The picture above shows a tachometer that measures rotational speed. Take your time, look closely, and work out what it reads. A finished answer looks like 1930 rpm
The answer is 5000 rpm
